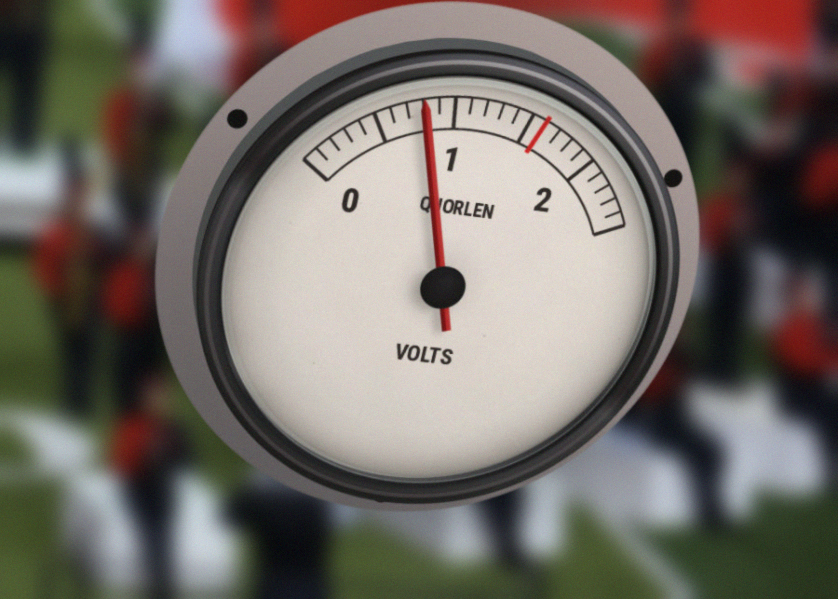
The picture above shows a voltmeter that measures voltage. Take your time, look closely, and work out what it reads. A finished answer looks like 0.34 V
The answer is 0.8 V
